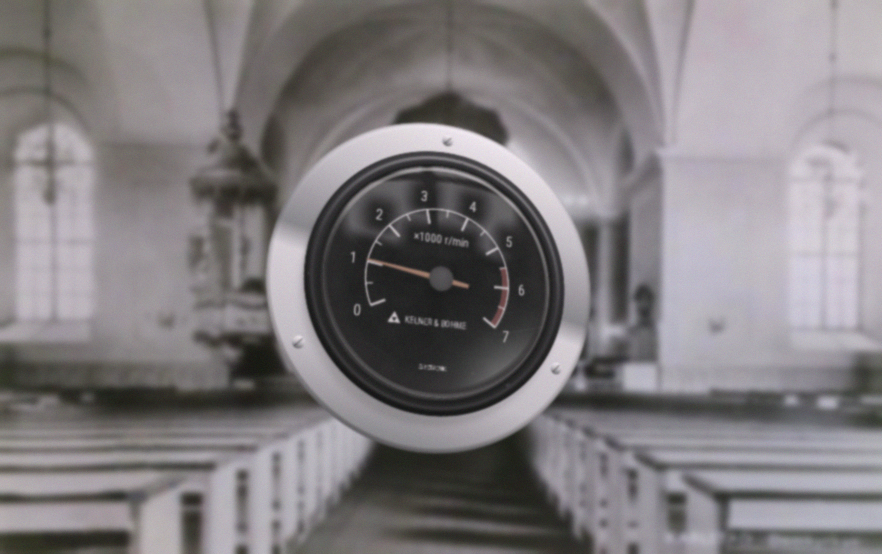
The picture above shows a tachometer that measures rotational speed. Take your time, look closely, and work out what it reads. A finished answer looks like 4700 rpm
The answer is 1000 rpm
